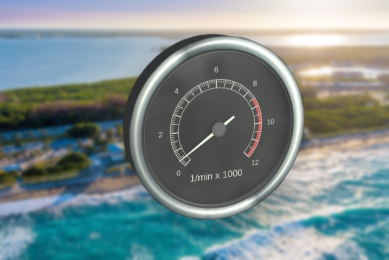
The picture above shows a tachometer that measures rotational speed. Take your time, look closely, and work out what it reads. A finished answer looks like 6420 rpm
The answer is 500 rpm
